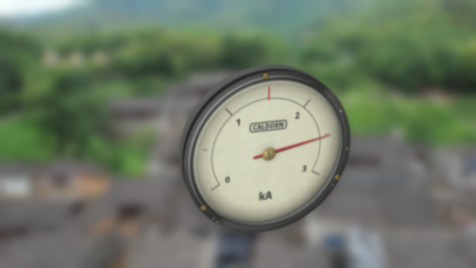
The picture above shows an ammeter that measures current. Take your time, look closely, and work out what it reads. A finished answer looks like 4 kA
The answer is 2.5 kA
